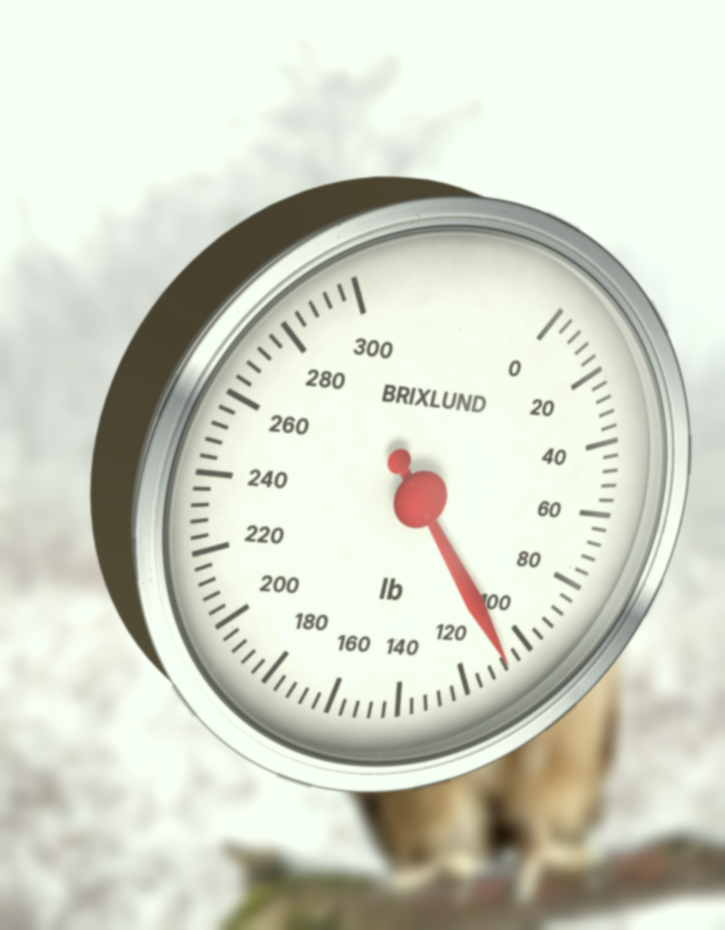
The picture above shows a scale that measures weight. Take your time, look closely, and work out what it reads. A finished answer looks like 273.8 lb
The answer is 108 lb
